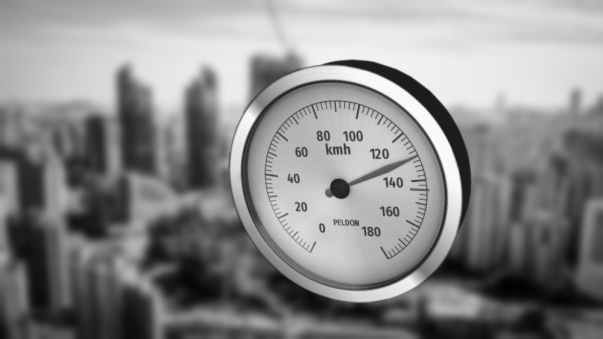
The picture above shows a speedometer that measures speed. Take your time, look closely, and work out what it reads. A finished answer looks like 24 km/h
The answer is 130 km/h
